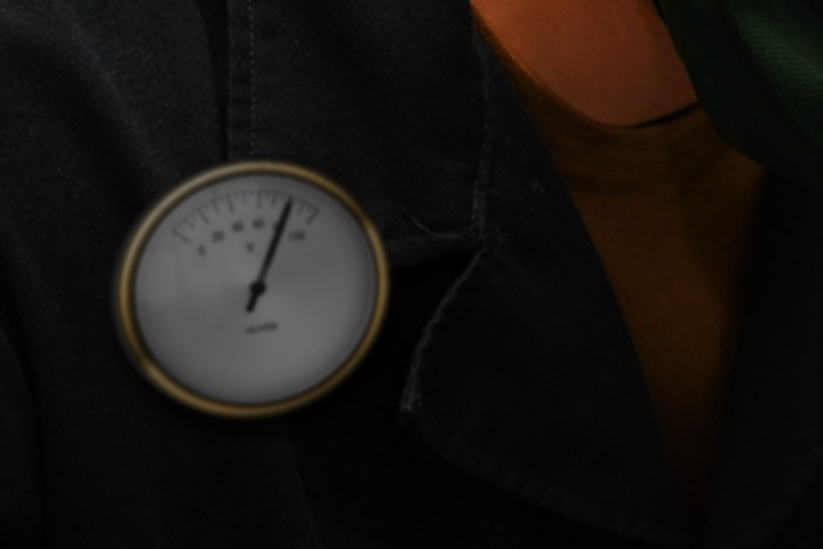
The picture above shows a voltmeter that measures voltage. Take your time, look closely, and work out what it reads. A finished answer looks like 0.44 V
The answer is 80 V
